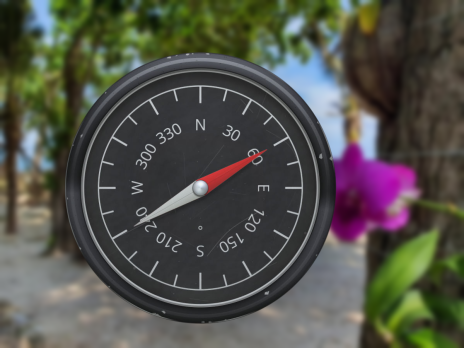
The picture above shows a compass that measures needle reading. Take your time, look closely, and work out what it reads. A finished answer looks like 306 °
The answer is 60 °
